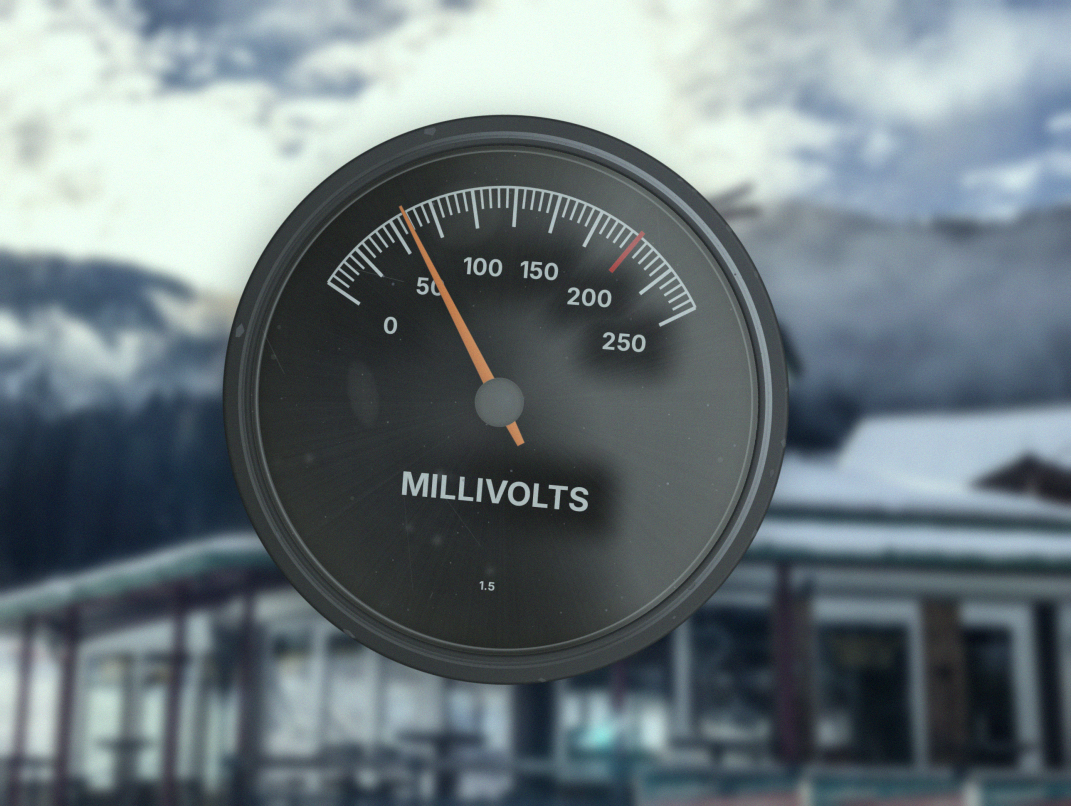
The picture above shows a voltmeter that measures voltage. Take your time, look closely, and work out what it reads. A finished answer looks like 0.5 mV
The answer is 60 mV
